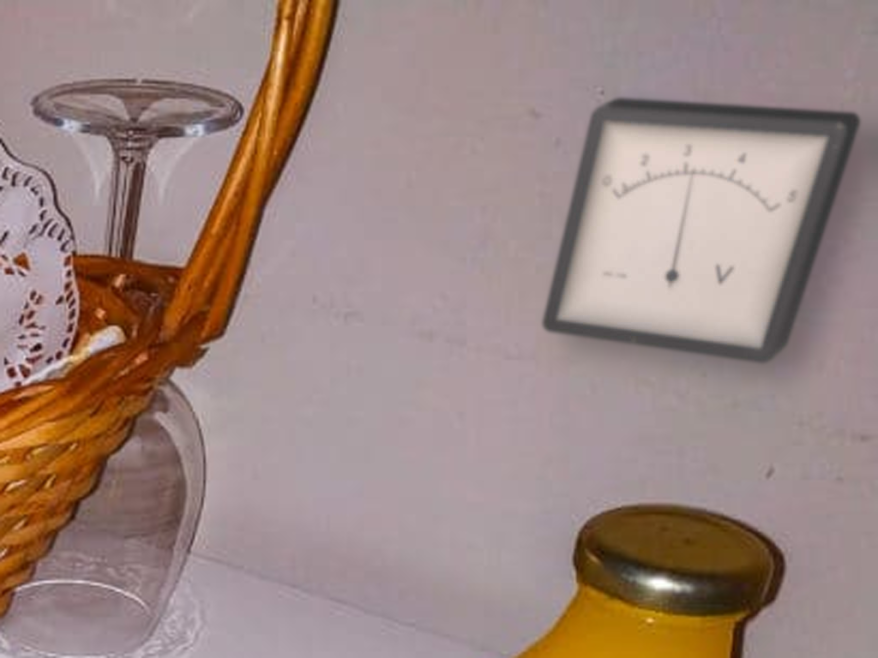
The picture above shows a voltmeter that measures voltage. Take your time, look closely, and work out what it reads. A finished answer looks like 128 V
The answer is 3.2 V
